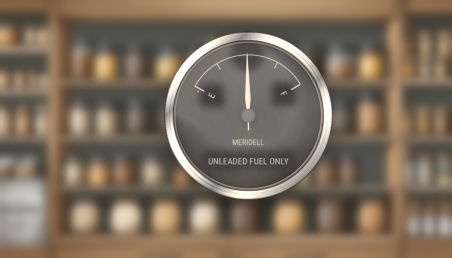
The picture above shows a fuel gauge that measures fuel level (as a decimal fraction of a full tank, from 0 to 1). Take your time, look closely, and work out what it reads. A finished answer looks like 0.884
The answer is 0.5
